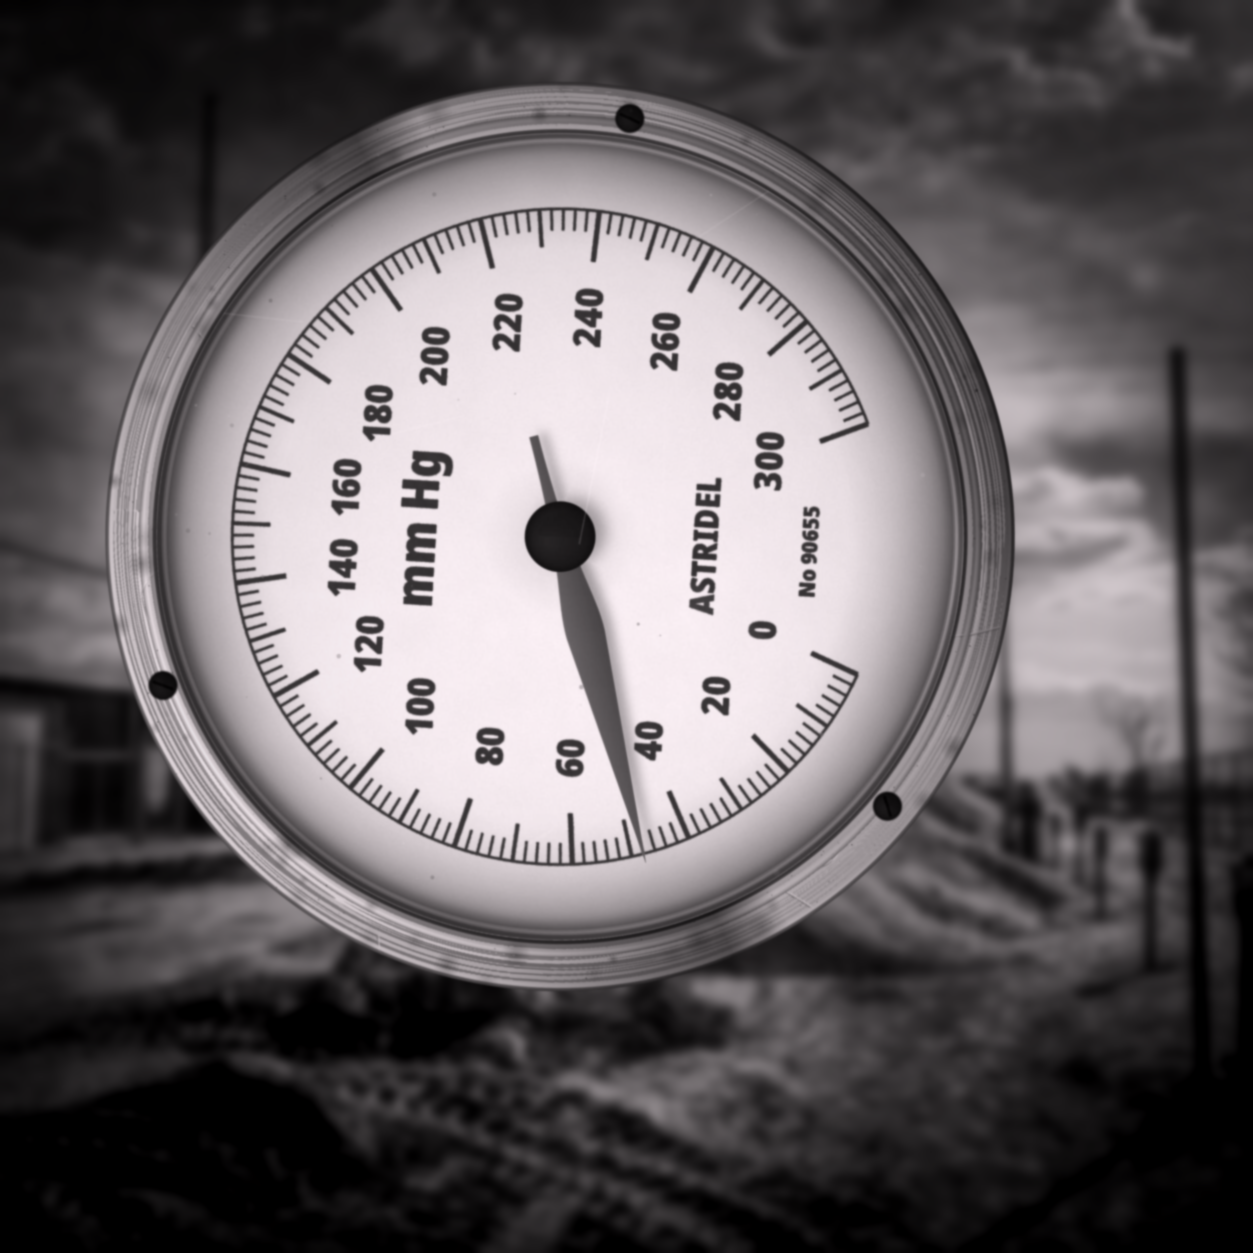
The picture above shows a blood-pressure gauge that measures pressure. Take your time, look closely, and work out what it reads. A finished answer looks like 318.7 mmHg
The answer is 48 mmHg
